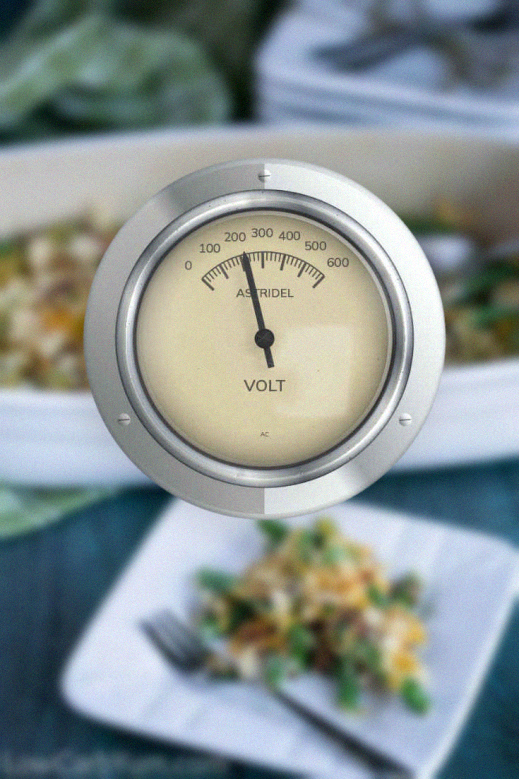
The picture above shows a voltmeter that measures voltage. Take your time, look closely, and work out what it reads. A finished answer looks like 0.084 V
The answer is 220 V
